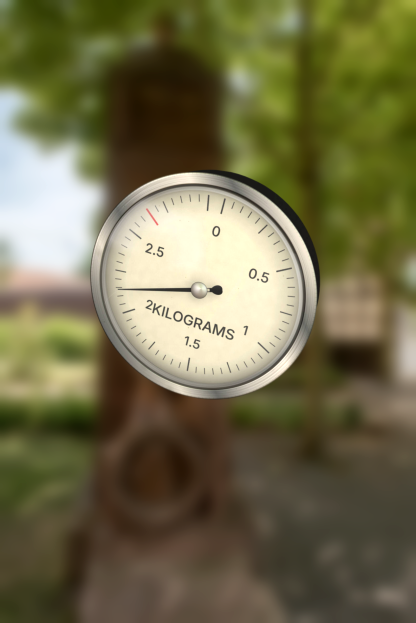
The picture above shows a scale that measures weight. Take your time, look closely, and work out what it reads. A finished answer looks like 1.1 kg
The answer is 2.15 kg
